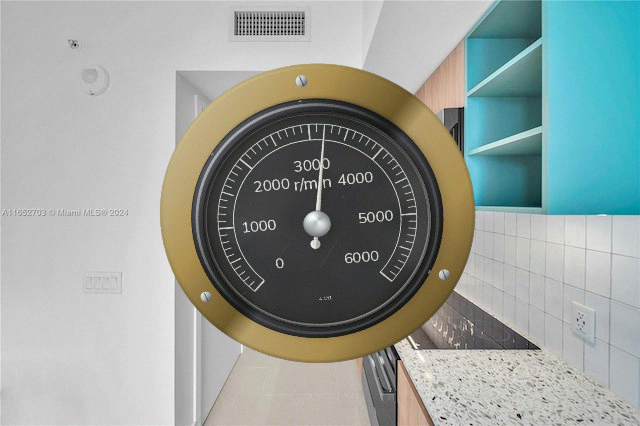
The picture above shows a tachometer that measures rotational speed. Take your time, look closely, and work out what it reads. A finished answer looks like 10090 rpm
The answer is 3200 rpm
